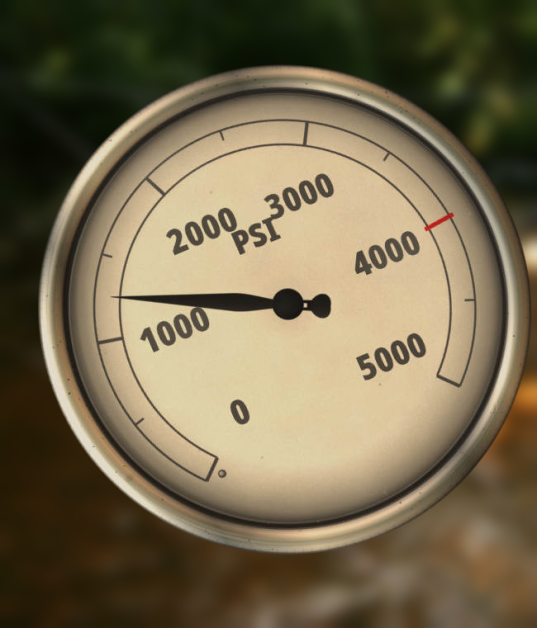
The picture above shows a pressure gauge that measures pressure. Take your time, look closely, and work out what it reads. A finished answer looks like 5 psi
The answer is 1250 psi
